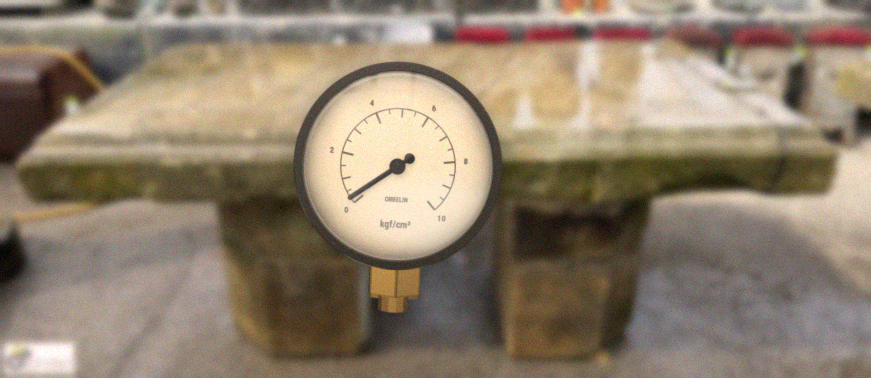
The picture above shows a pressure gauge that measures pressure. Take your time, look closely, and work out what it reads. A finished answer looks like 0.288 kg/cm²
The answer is 0.25 kg/cm²
